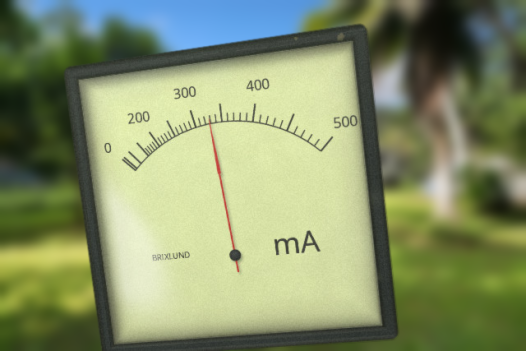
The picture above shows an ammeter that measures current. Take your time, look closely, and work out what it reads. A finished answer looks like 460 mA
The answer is 330 mA
